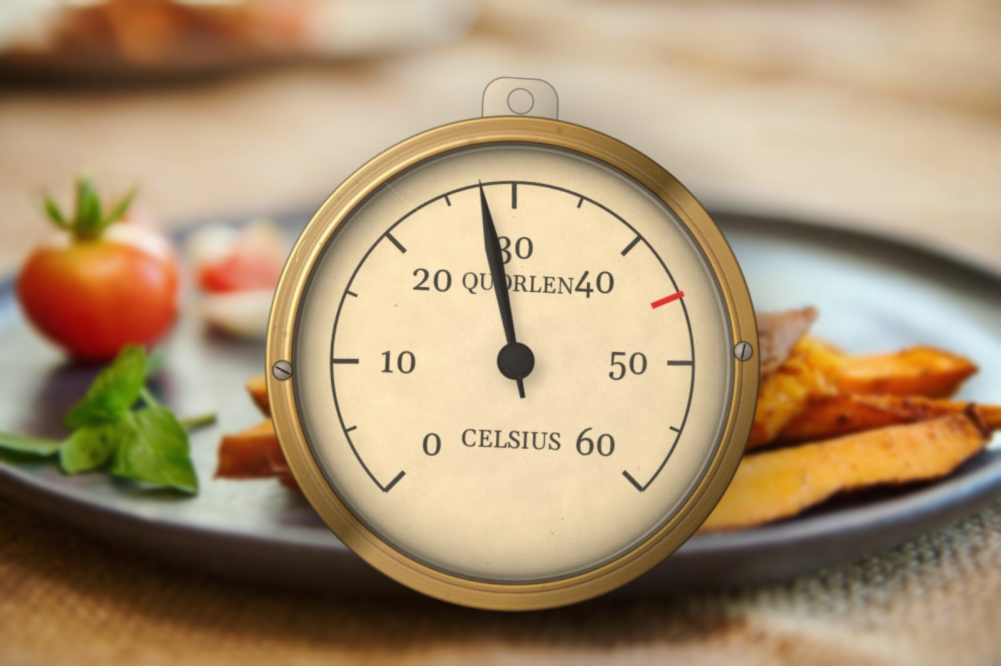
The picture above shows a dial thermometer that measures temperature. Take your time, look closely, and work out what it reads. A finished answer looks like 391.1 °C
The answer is 27.5 °C
